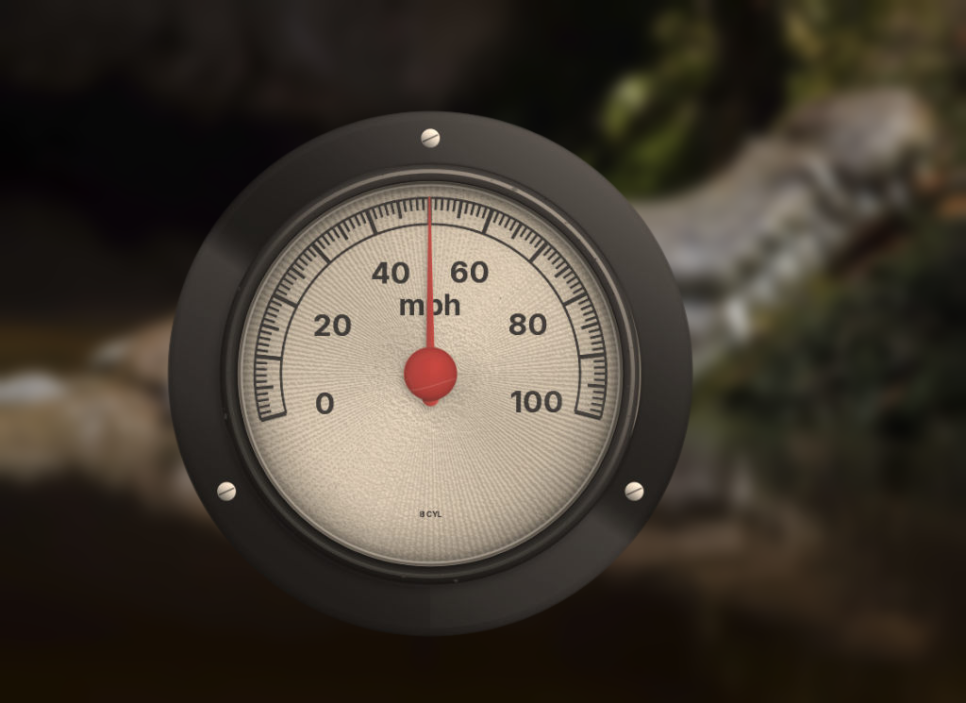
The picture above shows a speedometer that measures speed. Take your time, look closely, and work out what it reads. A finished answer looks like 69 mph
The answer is 50 mph
